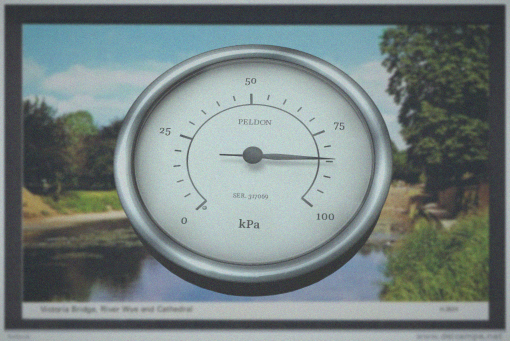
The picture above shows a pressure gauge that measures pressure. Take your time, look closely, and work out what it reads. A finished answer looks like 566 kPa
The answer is 85 kPa
